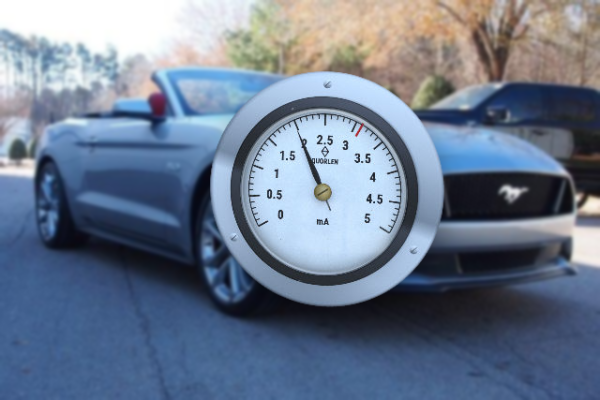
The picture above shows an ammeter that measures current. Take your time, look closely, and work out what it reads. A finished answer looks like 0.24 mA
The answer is 2 mA
